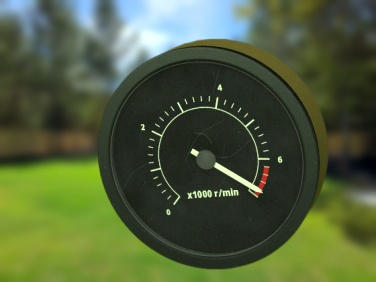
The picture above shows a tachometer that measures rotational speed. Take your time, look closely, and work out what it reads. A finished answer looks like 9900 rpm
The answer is 6800 rpm
